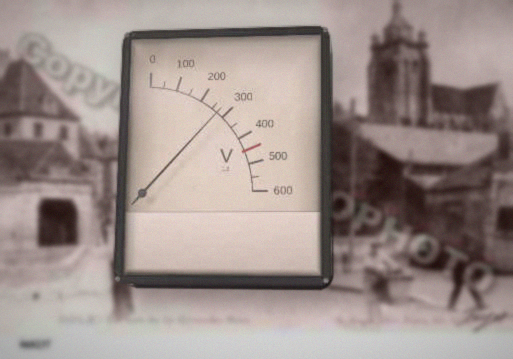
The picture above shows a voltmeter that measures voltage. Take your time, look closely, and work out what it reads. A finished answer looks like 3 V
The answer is 275 V
